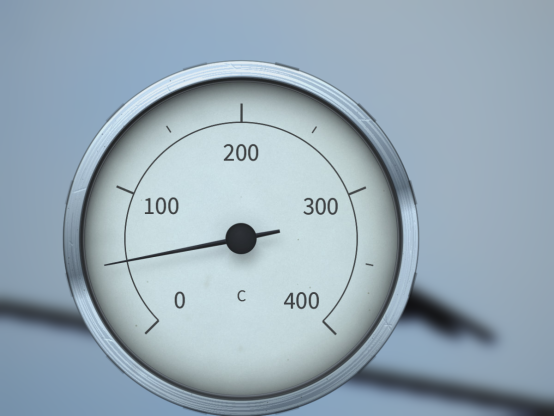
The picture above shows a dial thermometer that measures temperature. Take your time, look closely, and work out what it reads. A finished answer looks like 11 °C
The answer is 50 °C
